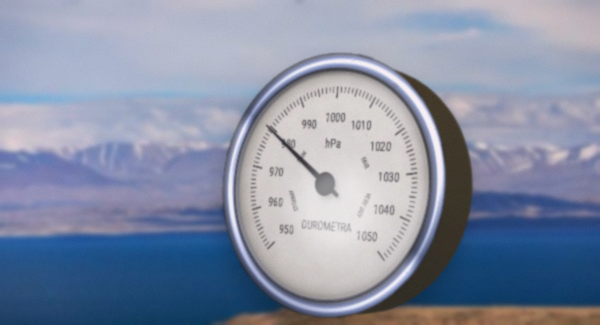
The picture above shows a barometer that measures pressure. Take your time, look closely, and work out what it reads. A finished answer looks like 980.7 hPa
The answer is 980 hPa
